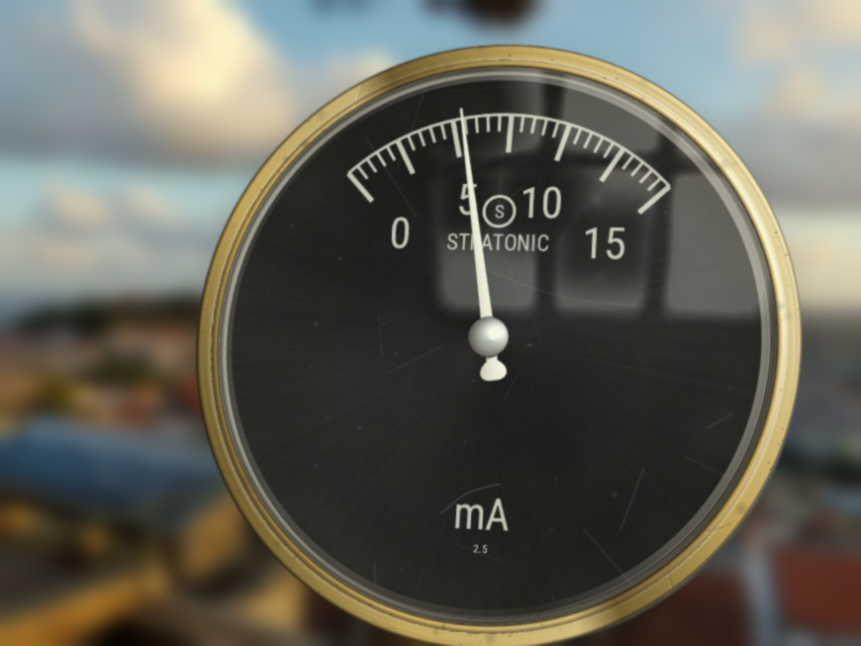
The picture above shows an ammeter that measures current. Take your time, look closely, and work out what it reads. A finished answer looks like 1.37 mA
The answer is 5.5 mA
